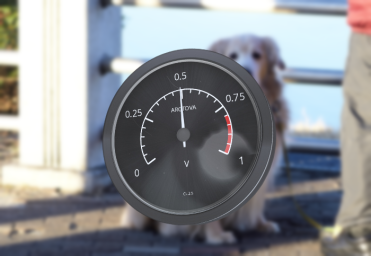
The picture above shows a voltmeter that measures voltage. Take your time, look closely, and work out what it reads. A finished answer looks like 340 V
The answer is 0.5 V
